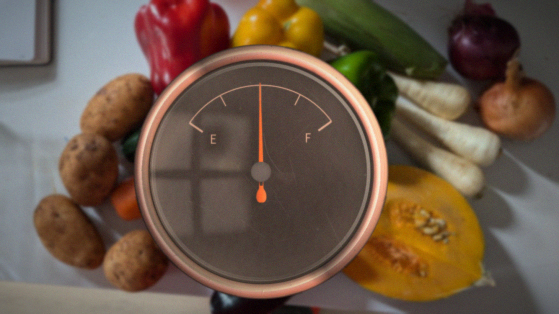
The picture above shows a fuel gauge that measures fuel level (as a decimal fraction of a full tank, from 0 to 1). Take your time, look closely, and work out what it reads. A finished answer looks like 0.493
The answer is 0.5
